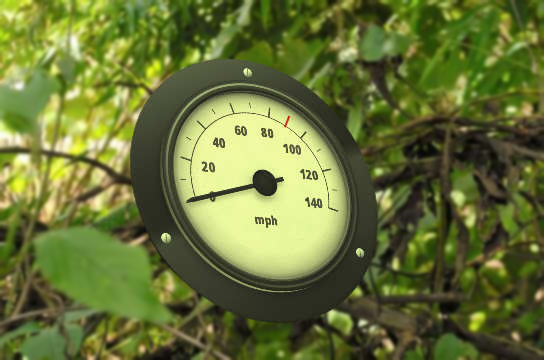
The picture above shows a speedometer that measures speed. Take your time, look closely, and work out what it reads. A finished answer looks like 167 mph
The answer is 0 mph
